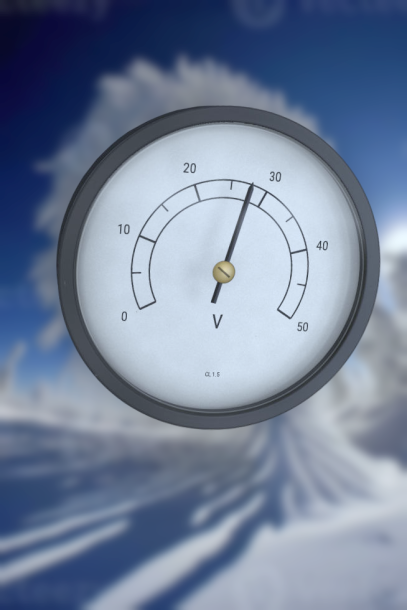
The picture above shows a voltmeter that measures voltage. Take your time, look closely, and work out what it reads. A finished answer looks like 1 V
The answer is 27.5 V
